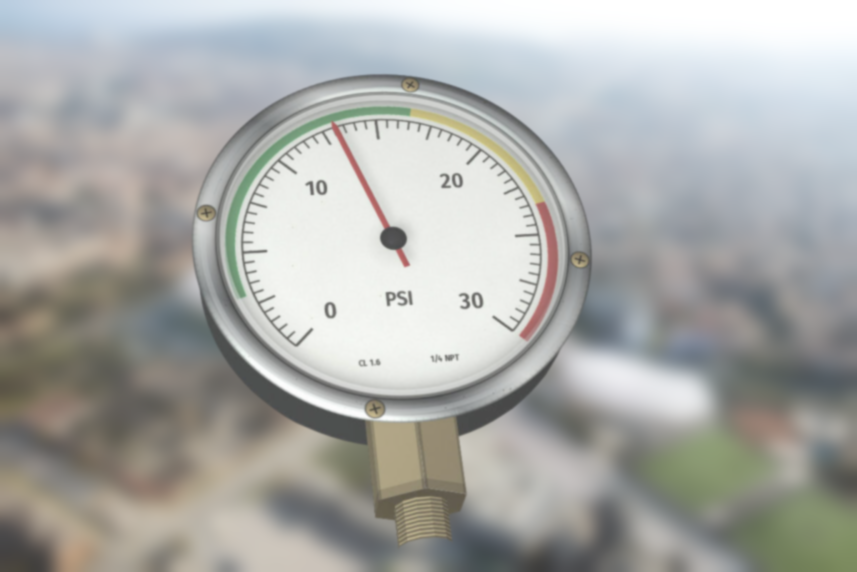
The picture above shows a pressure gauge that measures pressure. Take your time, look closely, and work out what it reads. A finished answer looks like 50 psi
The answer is 13 psi
